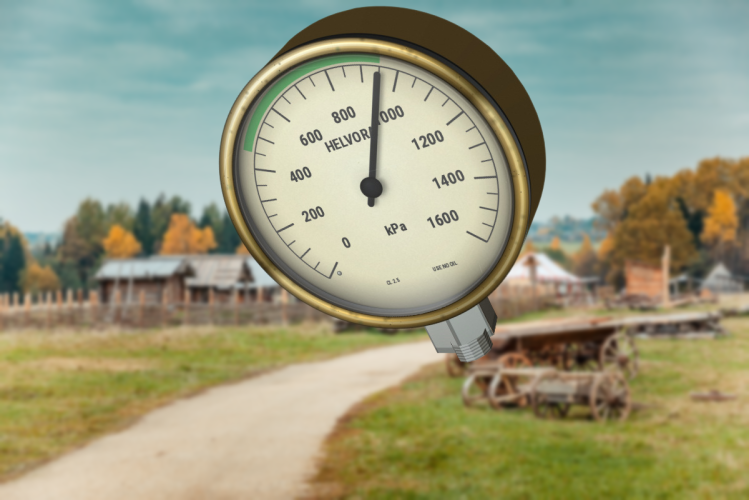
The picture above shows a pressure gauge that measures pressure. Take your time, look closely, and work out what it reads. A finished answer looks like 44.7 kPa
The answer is 950 kPa
